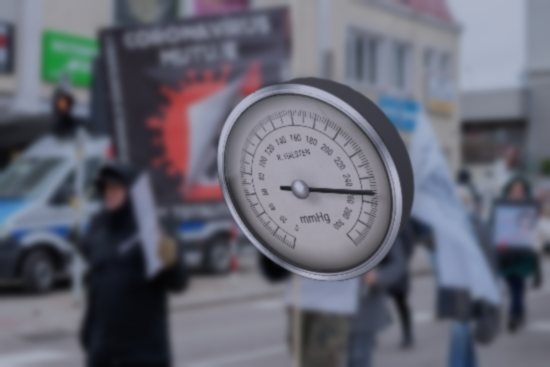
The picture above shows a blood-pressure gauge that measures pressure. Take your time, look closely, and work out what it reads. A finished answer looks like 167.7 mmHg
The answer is 250 mmHg
